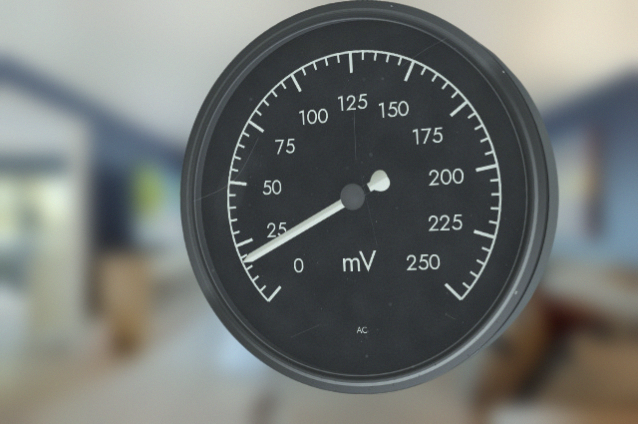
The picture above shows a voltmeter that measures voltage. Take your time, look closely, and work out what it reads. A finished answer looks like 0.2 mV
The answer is 17.5 mV
